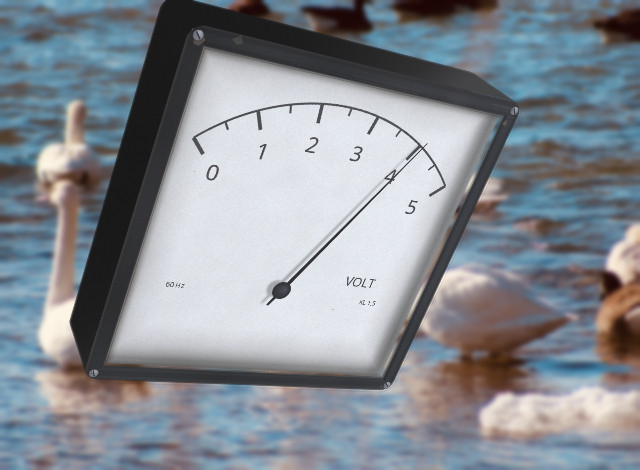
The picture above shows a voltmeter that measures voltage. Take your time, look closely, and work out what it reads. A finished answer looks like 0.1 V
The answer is 4 V
